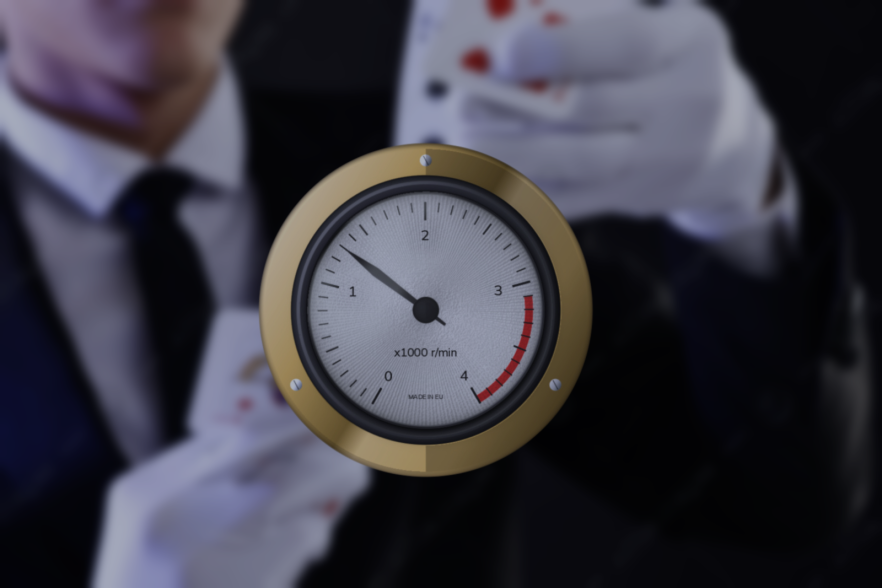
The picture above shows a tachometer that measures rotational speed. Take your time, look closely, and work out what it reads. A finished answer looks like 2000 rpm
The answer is 1300 rpm
